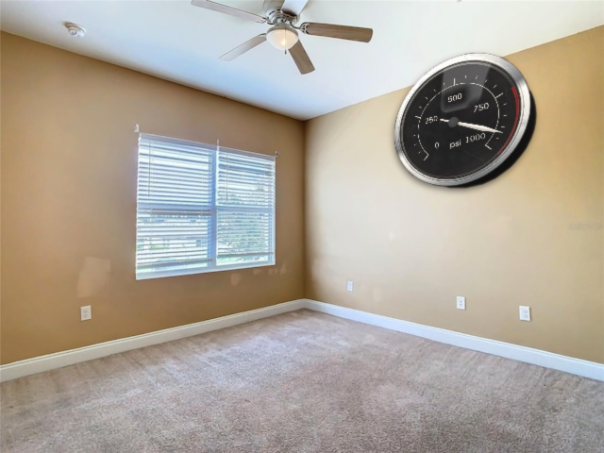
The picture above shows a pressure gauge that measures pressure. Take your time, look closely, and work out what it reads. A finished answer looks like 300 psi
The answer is 925 psi
